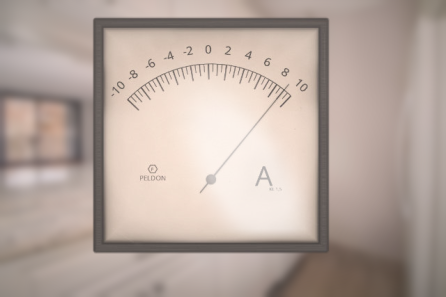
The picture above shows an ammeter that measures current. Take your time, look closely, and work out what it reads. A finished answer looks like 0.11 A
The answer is 9 A
